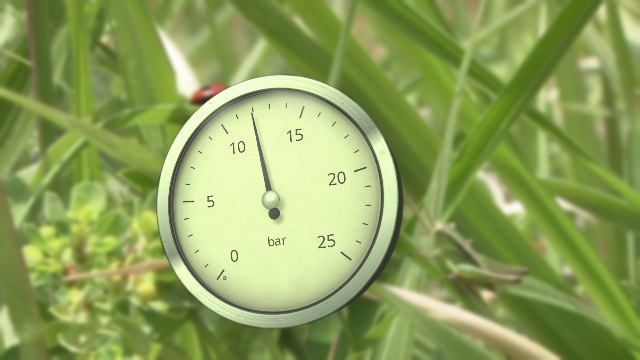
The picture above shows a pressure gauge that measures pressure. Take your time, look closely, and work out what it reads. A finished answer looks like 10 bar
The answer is 12 bar
